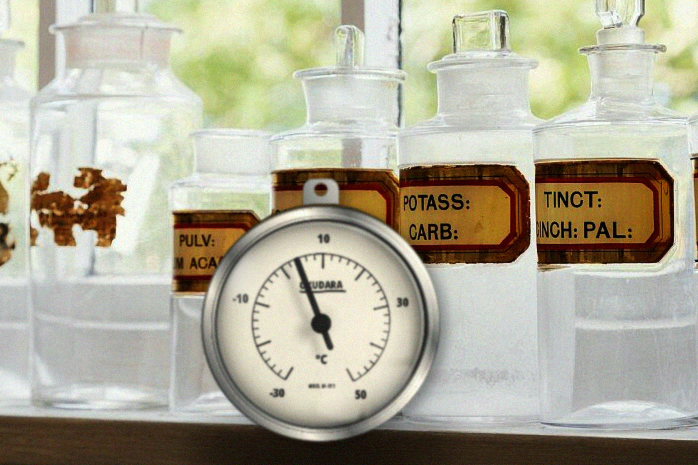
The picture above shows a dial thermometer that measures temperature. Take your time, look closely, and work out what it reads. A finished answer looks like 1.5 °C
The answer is 4 °C
